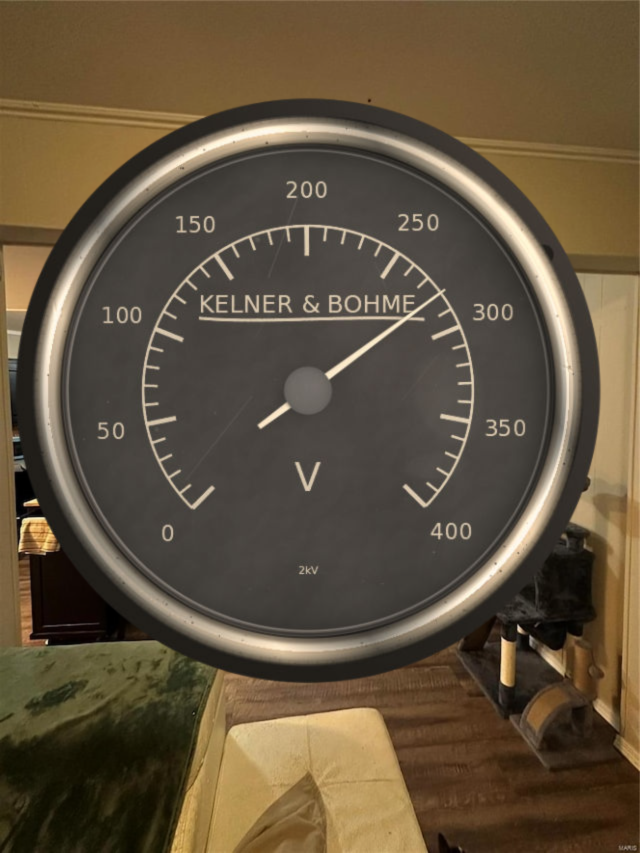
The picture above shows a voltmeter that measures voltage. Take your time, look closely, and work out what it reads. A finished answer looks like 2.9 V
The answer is 280 V
